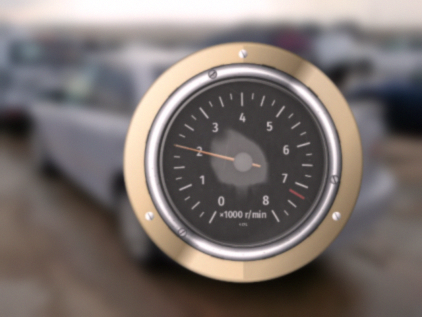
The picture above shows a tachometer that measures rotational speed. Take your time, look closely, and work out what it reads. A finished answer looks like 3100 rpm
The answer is 2000 rpm
